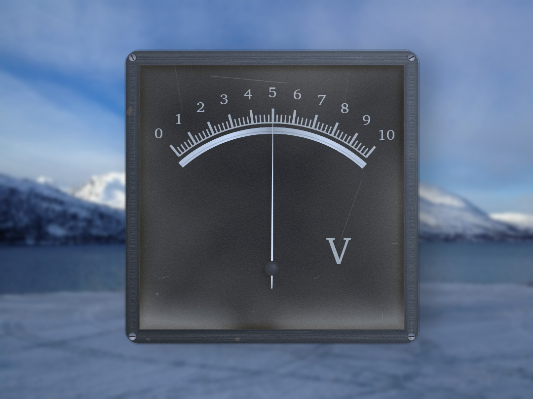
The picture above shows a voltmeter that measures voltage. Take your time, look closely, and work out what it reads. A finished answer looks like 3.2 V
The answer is 5 V
